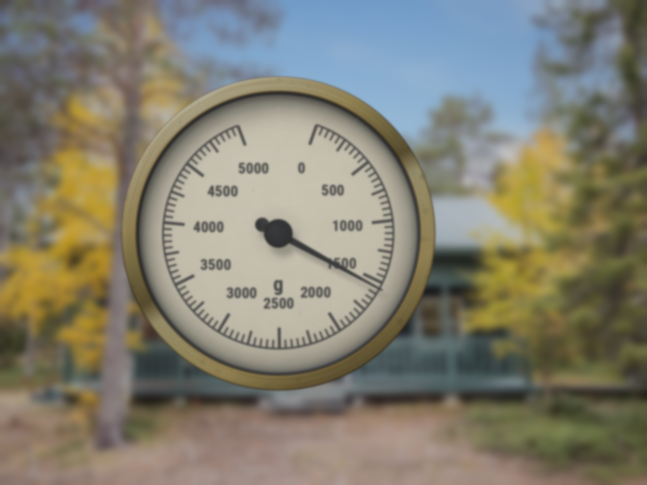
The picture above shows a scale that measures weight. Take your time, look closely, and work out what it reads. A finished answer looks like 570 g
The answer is 1550 g
